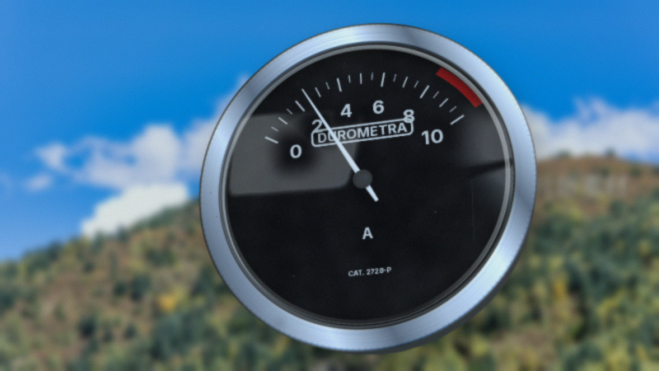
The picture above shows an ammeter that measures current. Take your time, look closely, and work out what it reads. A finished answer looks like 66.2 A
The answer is 2.5 A
